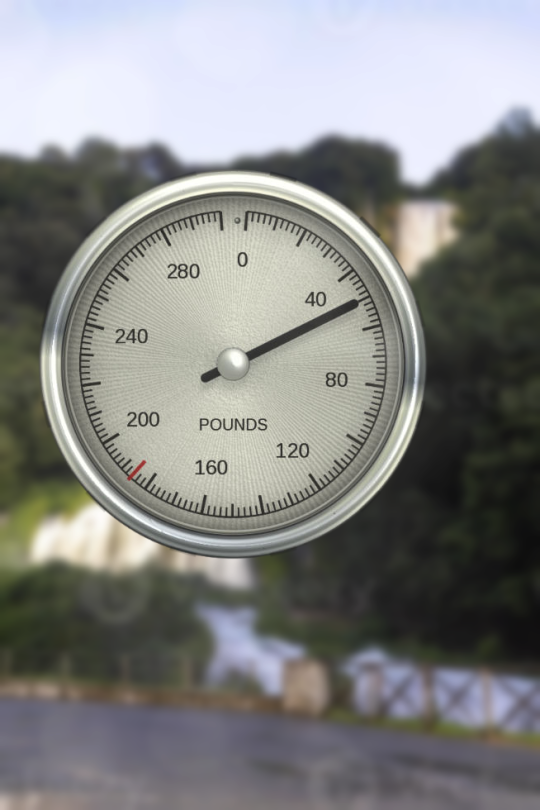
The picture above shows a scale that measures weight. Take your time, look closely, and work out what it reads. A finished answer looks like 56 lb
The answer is 50 lb
